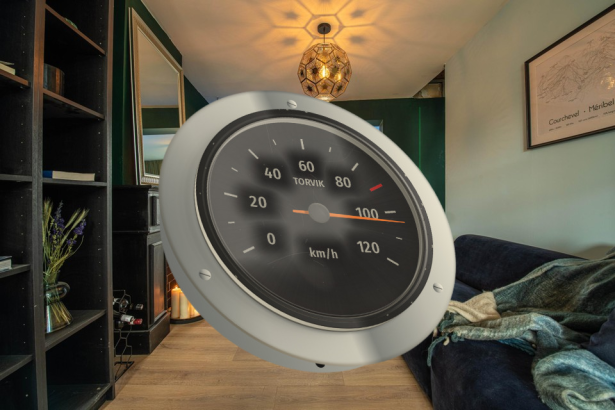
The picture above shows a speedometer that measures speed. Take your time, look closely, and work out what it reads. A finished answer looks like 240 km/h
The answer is 105 km/h
